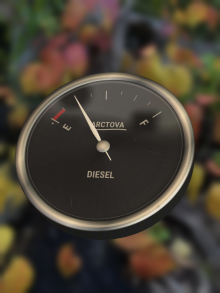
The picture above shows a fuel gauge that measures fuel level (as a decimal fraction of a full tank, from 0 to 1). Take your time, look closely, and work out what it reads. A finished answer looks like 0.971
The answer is 0.25
